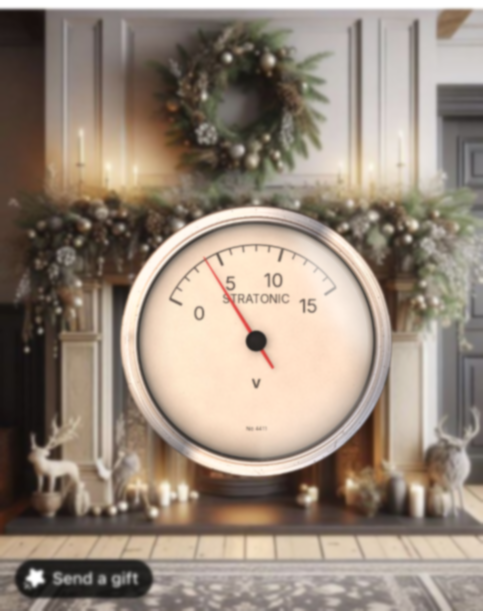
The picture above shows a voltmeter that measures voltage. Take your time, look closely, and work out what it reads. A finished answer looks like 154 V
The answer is 4 V
